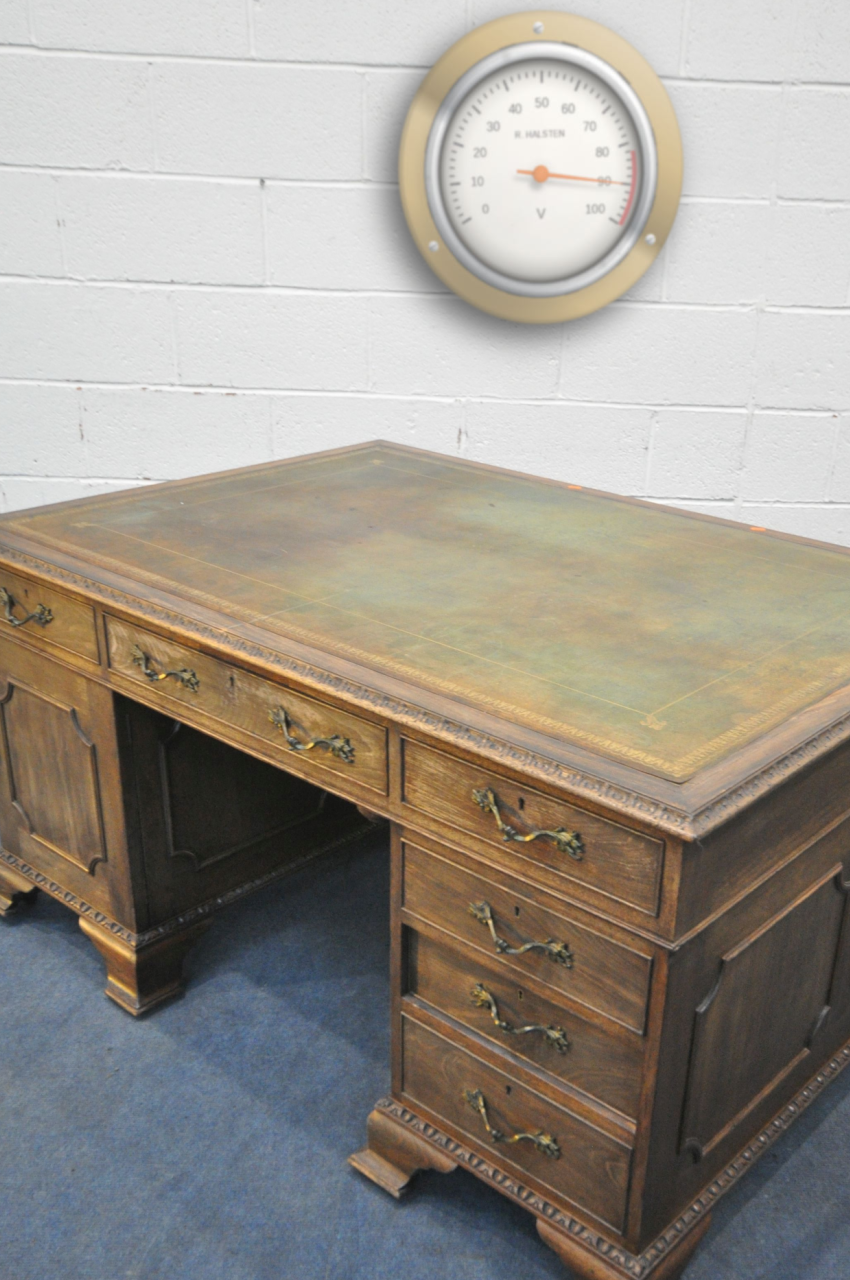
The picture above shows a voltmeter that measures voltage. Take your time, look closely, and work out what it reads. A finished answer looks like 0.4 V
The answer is 90 V
